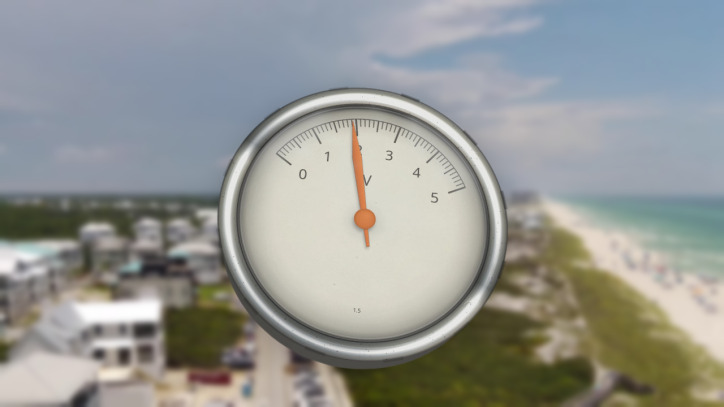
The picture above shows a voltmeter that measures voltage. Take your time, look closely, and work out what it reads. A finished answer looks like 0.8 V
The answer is 1.9 V
